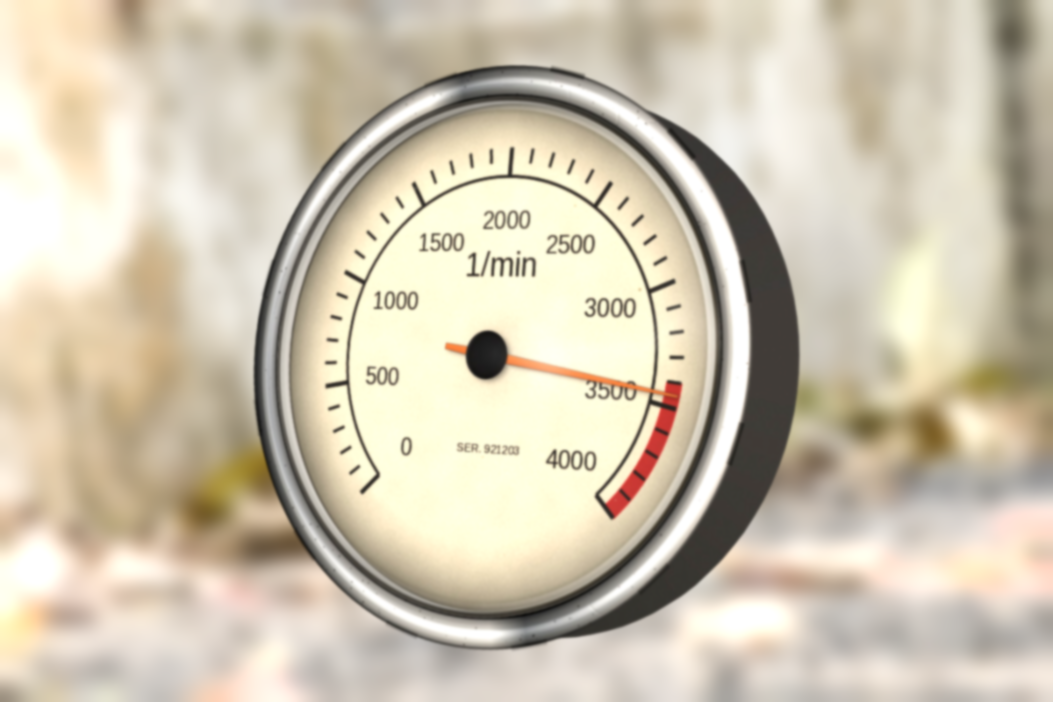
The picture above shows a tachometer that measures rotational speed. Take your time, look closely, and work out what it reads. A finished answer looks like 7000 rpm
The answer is 3450 rpm
